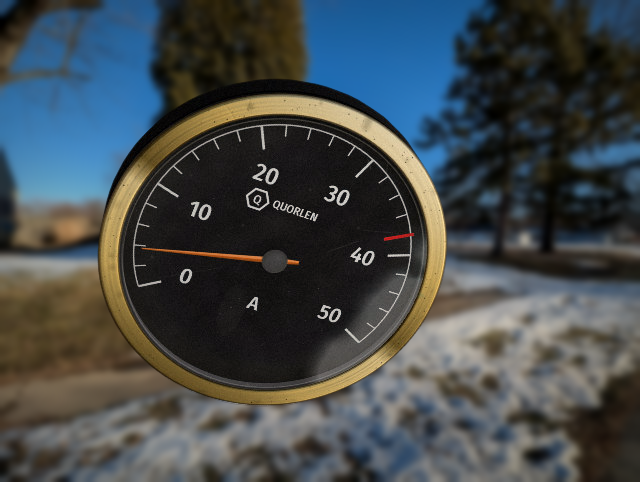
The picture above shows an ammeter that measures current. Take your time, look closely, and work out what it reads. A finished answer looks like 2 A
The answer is 4 A
